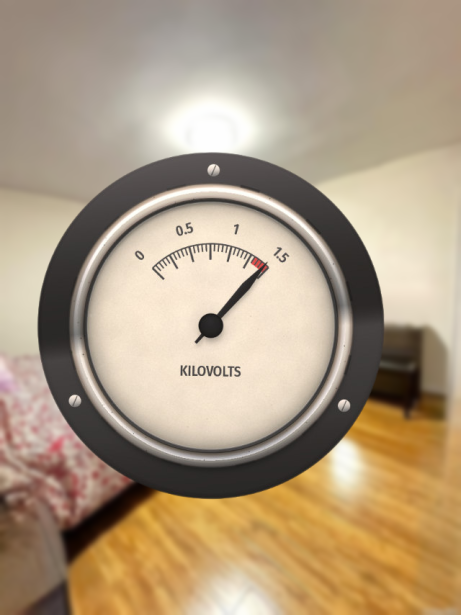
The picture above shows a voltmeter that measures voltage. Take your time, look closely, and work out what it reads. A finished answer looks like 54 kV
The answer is 1.45 kV
